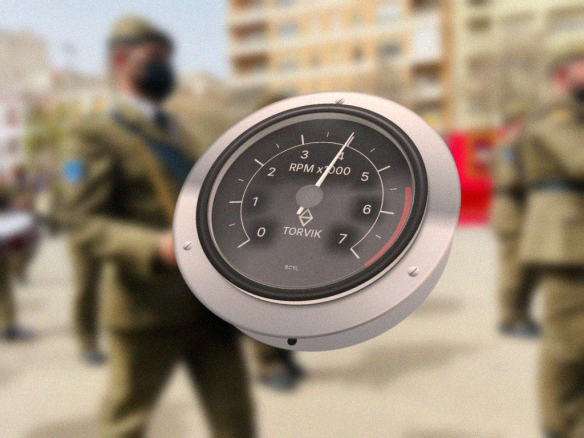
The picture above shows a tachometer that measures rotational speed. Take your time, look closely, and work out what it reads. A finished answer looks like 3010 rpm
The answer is 4000 rpm
